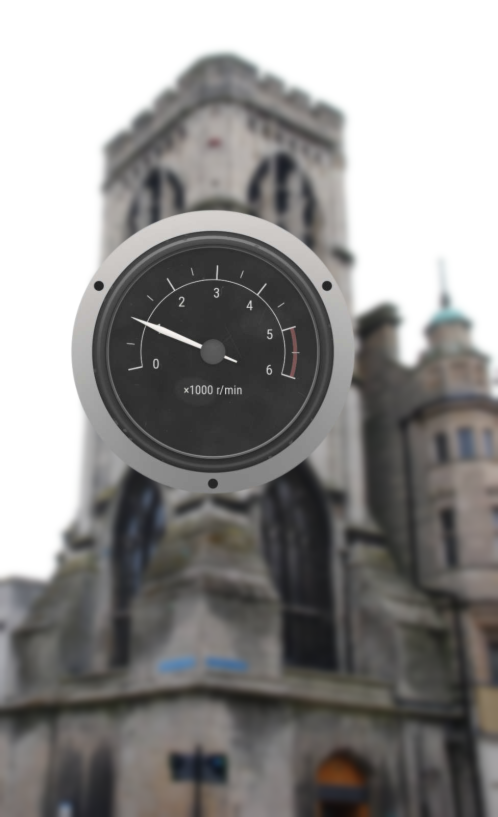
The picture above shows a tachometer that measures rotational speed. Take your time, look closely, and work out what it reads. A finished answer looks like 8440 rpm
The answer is 1000 rpm
